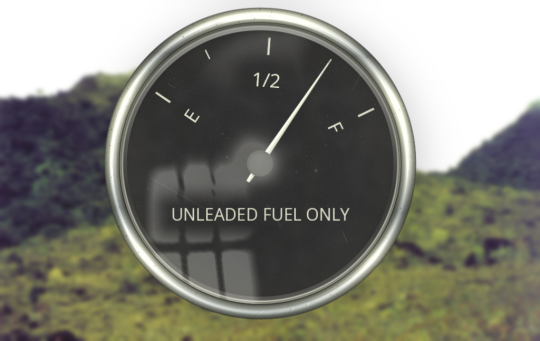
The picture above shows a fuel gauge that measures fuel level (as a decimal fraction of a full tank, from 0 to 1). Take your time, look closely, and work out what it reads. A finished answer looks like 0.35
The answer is 0.75
